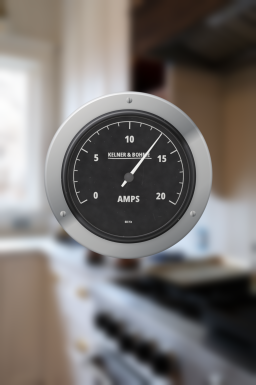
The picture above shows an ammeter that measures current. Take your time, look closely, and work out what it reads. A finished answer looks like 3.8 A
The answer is 13 A
